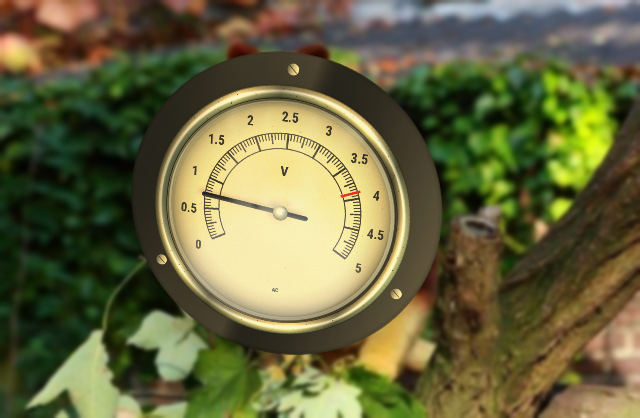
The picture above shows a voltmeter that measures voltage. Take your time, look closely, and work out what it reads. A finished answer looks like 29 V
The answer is 0.75 V
